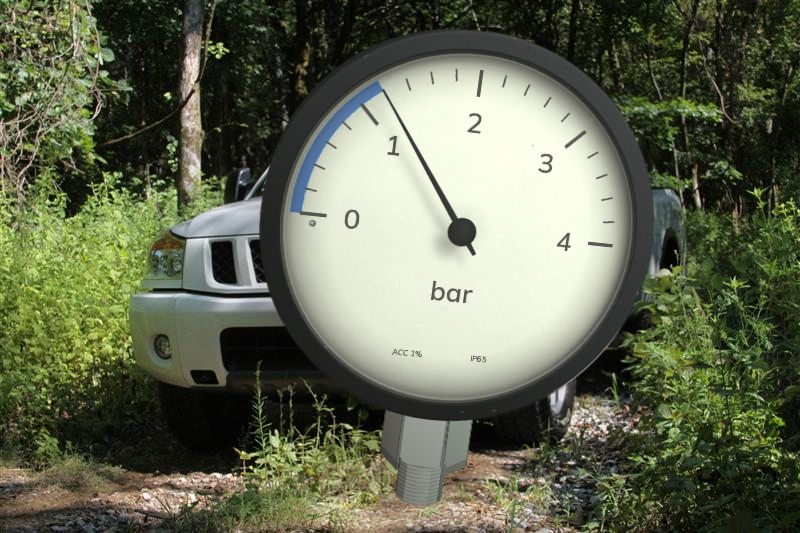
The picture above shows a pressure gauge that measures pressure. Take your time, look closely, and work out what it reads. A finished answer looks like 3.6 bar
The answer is 1.2 bar
